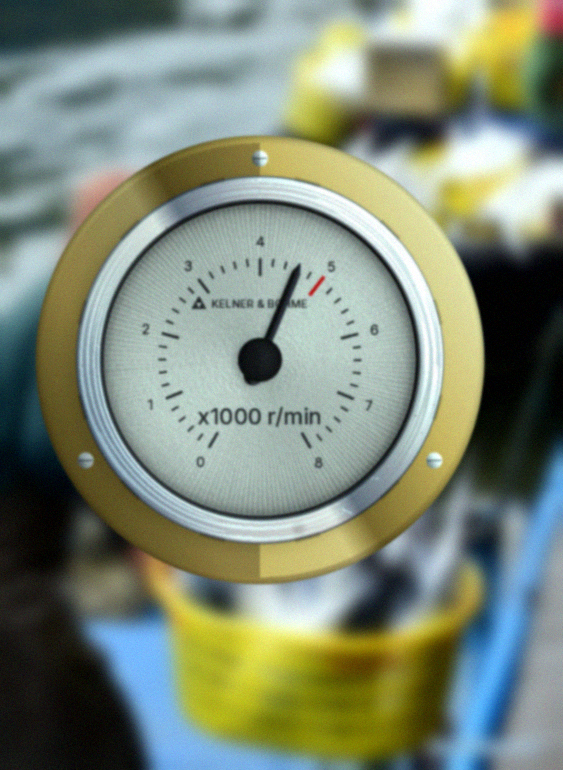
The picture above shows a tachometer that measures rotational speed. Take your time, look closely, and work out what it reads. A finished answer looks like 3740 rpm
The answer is 4600 rpm
